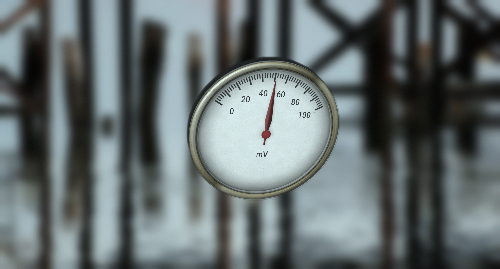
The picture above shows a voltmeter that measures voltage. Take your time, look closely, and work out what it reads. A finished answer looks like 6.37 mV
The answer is 50 mV
